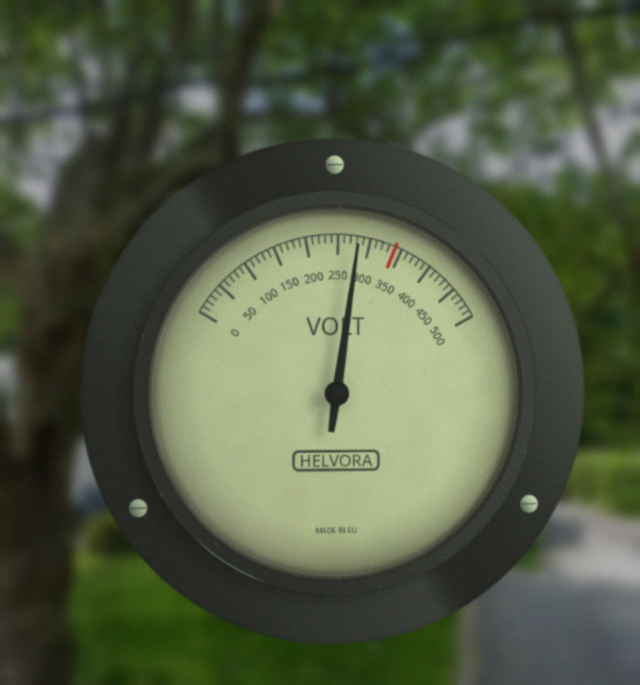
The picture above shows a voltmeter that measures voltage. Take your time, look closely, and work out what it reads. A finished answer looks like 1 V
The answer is 280 V
